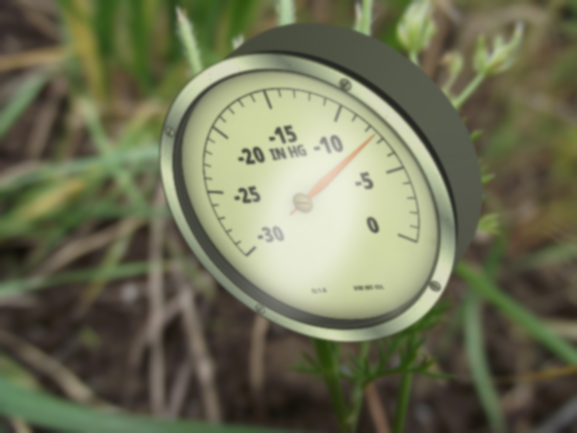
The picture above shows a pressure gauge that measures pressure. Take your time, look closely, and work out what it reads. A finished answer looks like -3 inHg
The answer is -7.5 inHg
